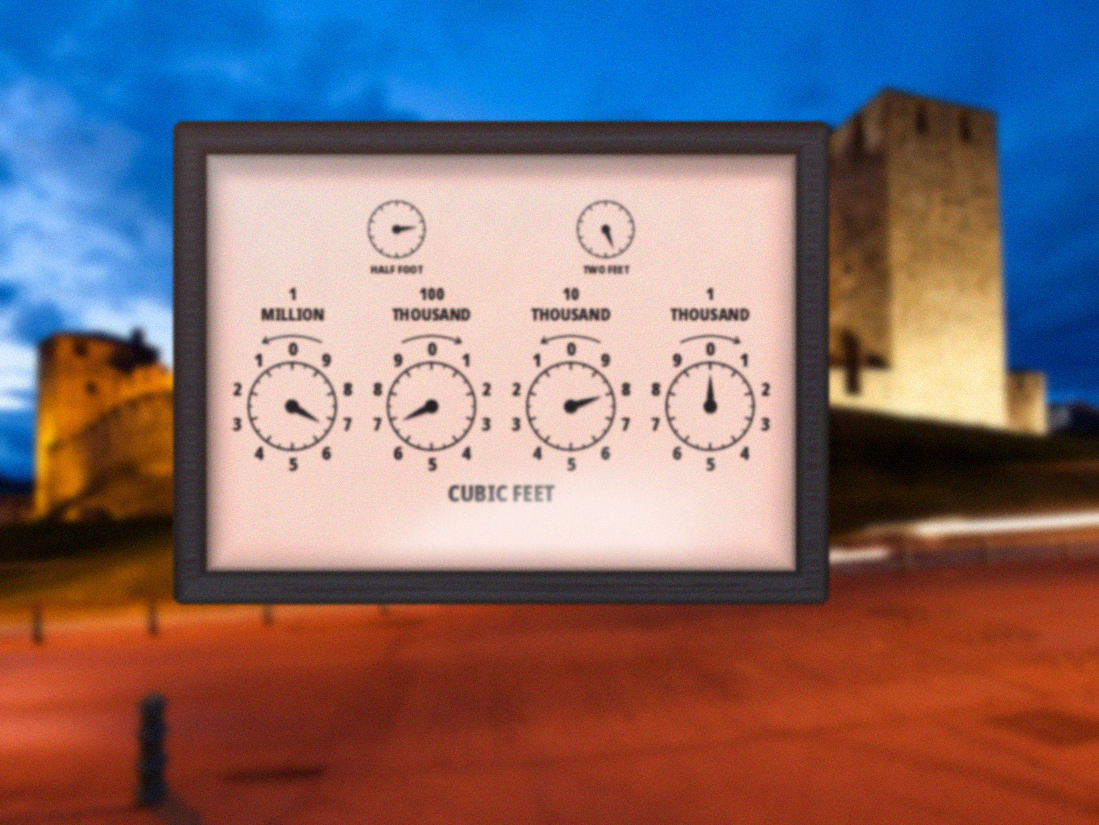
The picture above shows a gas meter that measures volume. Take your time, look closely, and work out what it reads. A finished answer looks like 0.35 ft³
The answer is 668000 ft³
